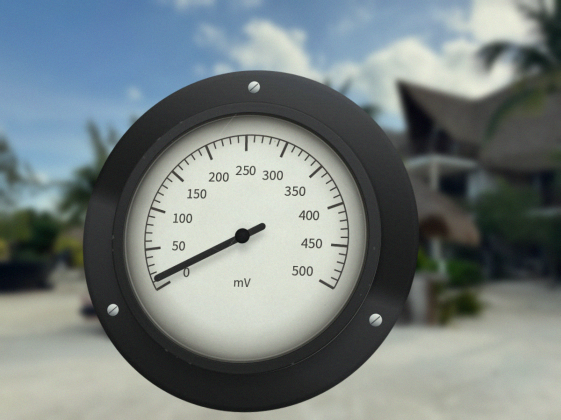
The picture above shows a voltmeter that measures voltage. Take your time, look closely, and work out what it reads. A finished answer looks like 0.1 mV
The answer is 10 mV
